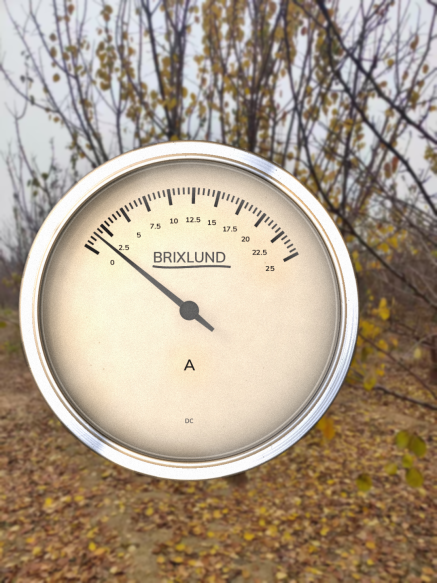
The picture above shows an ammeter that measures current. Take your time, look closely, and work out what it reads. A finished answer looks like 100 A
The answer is 1.5 A
